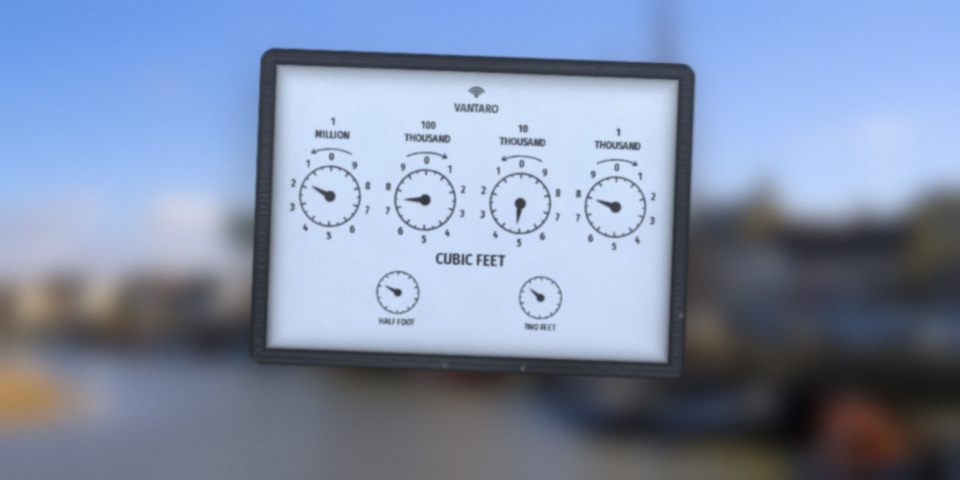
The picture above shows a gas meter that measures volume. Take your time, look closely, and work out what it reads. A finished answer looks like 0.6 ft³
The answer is 174800 ft³
